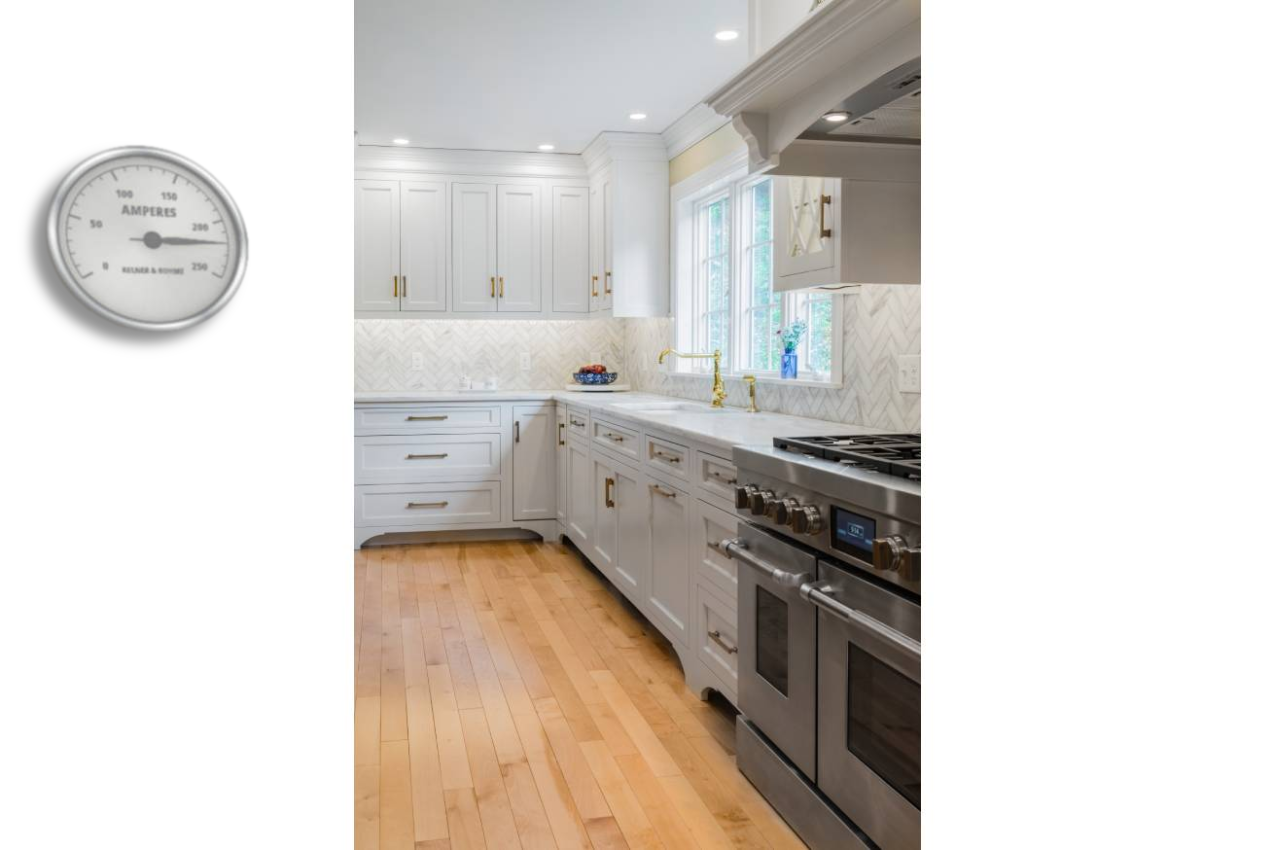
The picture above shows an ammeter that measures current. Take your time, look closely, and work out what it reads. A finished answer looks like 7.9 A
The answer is 220 A
